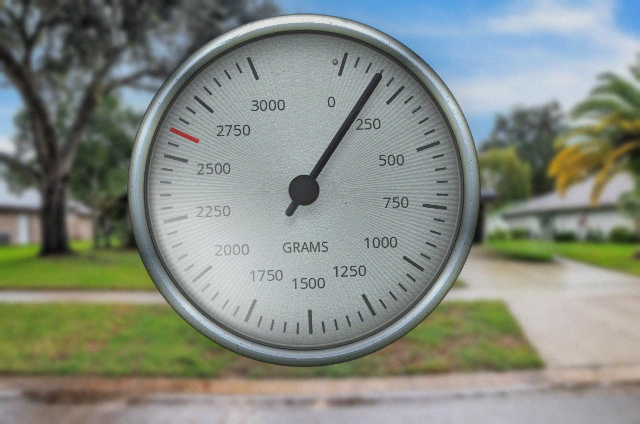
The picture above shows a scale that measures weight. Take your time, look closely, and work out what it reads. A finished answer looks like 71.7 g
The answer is 150 g
